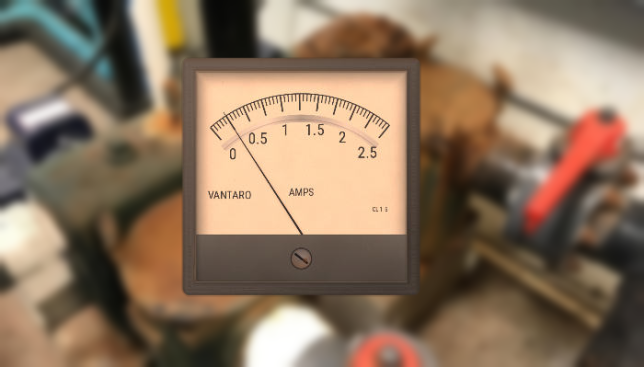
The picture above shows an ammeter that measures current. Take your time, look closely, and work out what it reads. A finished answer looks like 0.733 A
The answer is 0.25 A
